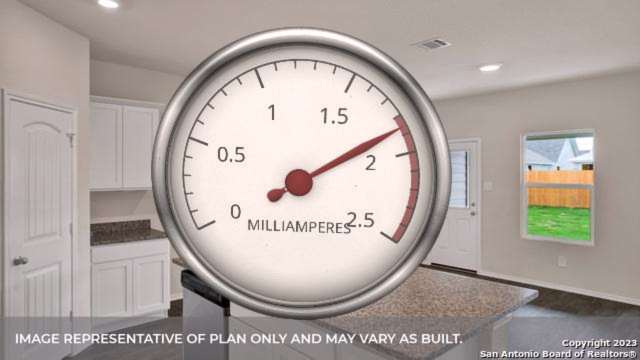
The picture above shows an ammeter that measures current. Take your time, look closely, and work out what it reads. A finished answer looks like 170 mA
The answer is 1.85 mA
